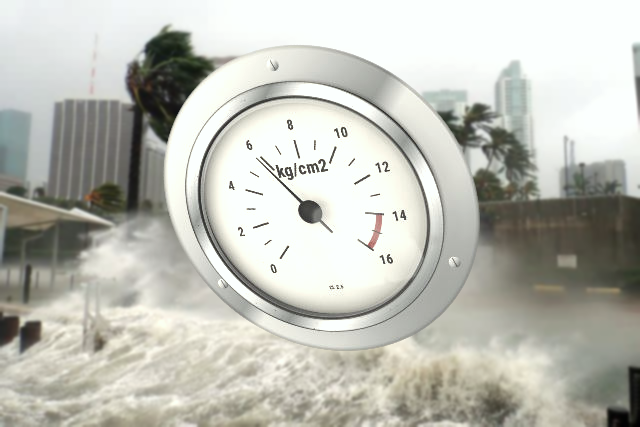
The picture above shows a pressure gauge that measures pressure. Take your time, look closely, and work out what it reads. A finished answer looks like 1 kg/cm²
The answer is 6 kg/cm²
